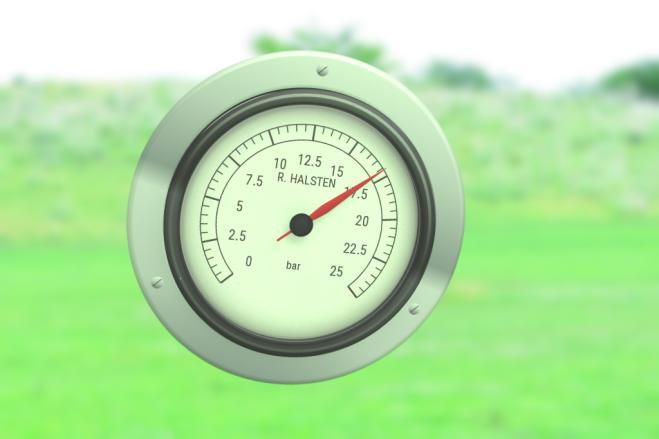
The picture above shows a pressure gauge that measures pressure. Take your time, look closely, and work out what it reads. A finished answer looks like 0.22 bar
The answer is 17 bar
